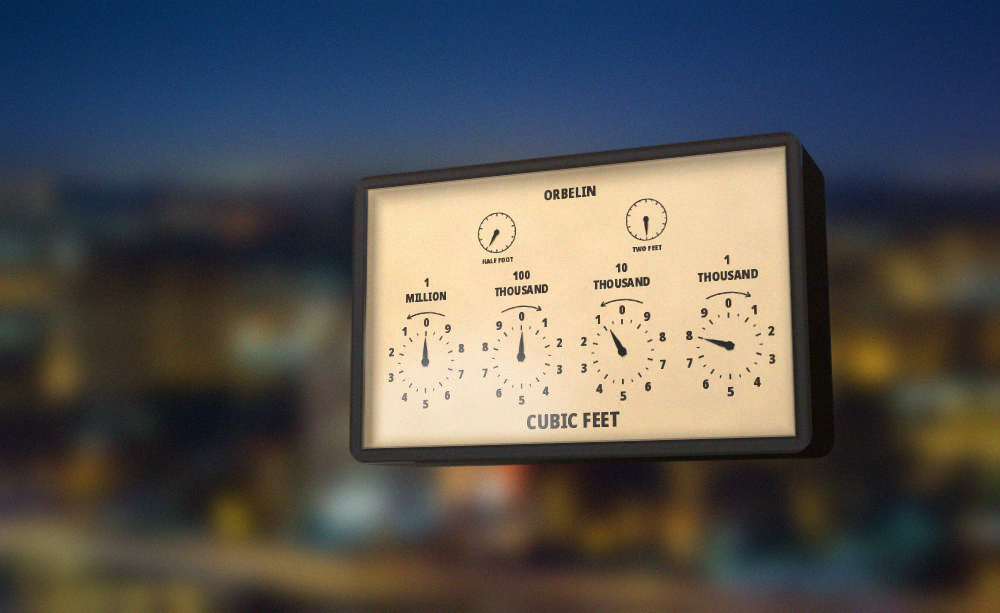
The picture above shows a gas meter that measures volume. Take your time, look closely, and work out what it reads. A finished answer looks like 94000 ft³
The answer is 800 ft³
